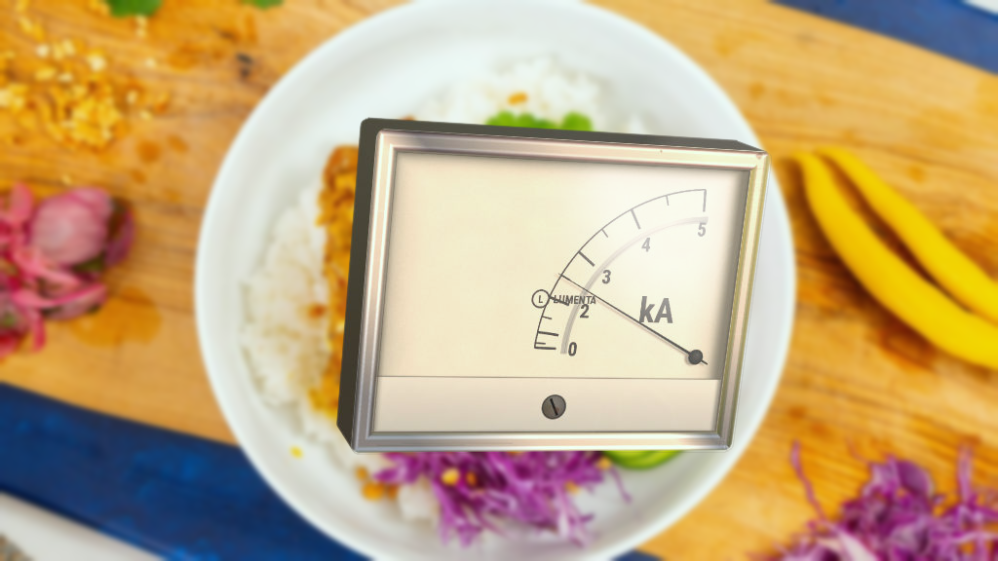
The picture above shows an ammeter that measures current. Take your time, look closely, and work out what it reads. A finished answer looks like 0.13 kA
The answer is 2.5 kA
